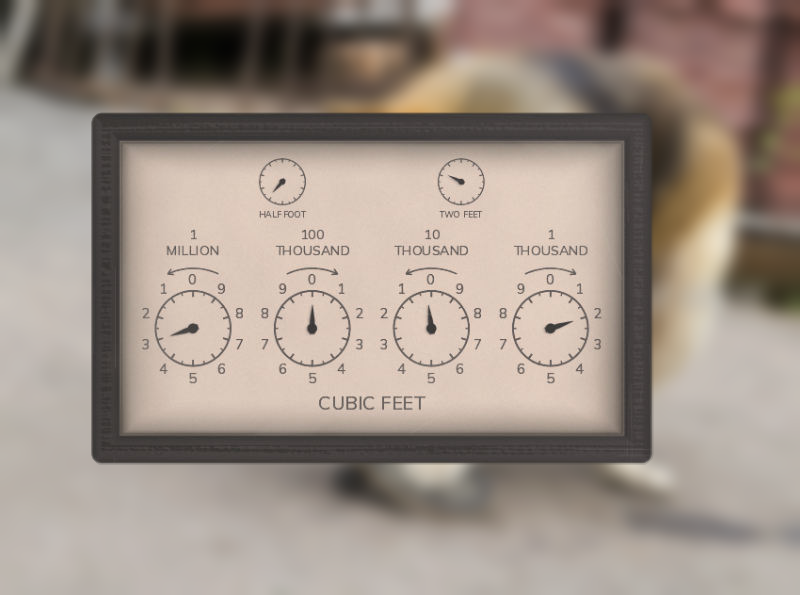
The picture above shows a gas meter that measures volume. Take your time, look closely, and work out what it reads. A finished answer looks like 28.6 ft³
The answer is 300200 ft³
